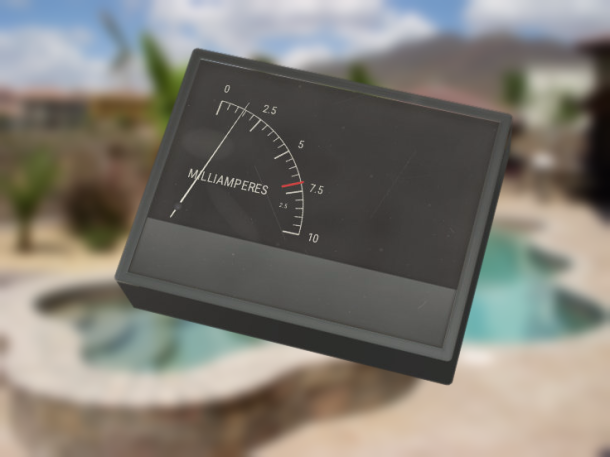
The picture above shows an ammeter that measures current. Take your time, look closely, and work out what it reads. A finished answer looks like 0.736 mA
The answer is 1.5 mA
